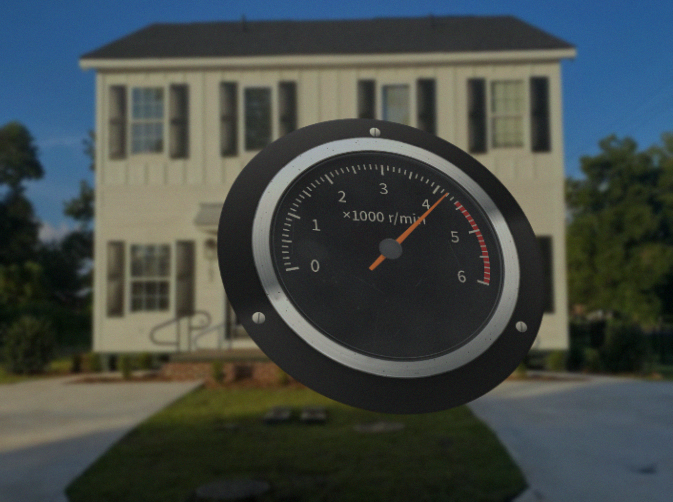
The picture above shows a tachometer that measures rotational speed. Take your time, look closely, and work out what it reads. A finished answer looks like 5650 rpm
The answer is 4200 rpm
